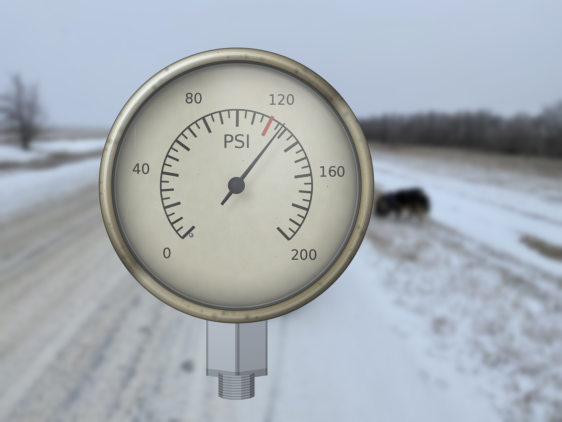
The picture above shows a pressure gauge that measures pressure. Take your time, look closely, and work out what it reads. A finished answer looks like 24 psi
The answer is 127.5 psi
